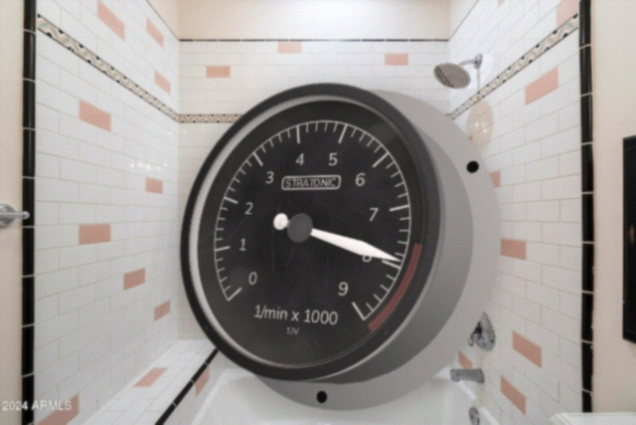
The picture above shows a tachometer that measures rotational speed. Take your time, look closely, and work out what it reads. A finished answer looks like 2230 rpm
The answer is 7900 rpm
